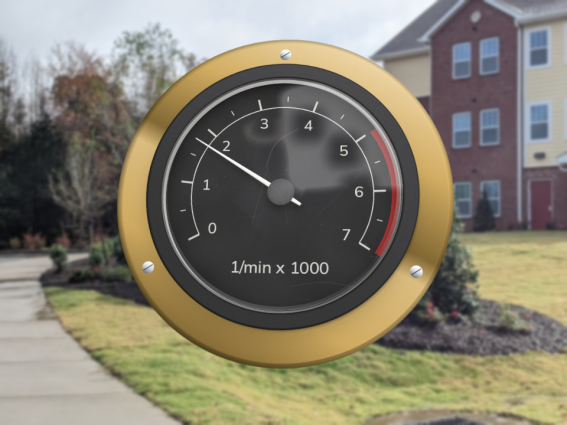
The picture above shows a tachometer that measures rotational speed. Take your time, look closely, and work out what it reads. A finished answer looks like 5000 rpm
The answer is 1750 rpm
